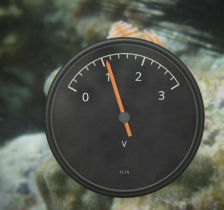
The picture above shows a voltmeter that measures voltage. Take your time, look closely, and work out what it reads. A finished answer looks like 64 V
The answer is 1.1 V
